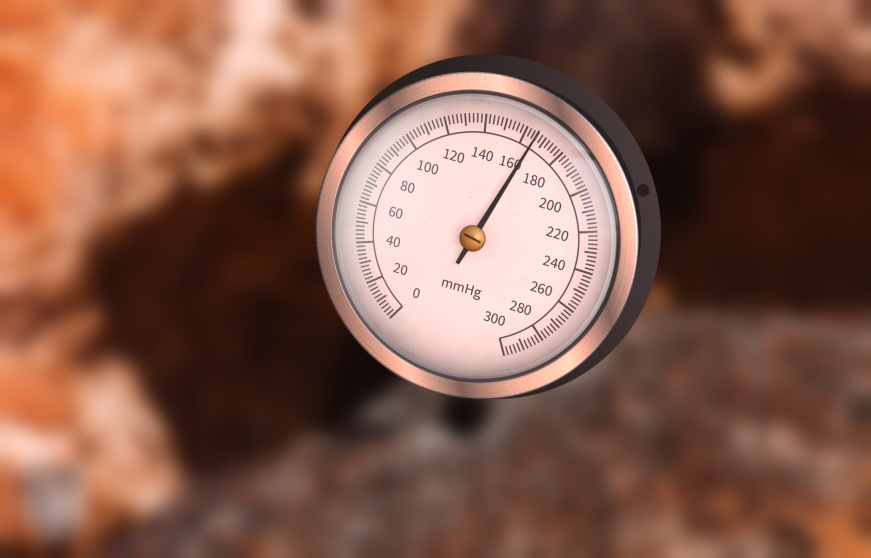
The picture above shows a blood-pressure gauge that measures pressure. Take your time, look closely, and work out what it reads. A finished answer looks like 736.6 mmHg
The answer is 166 mmHg
